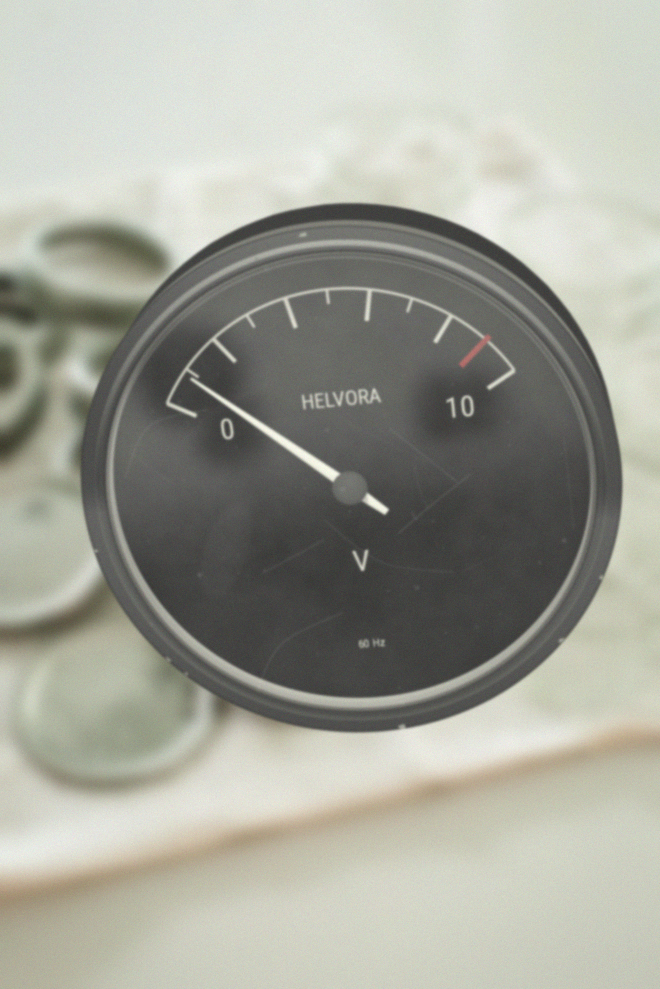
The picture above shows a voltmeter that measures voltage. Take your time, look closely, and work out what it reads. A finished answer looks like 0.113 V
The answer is 1 V
